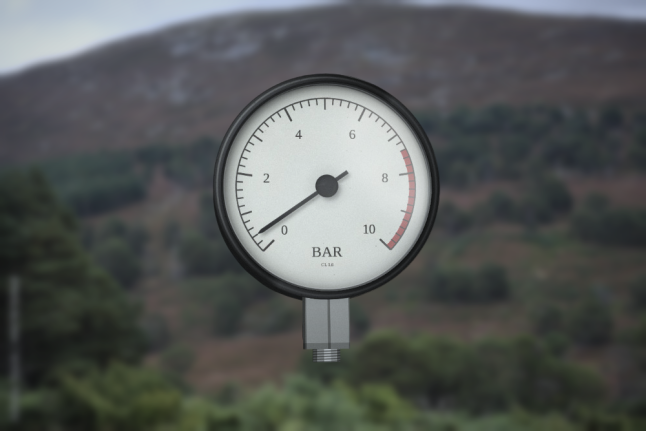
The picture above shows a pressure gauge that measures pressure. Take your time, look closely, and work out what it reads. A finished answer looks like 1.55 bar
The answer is 0.4 bar
